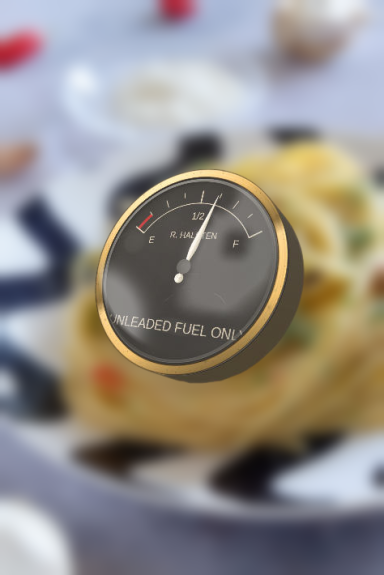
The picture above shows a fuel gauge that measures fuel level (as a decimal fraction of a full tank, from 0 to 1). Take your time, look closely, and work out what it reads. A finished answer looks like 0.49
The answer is 0.625
